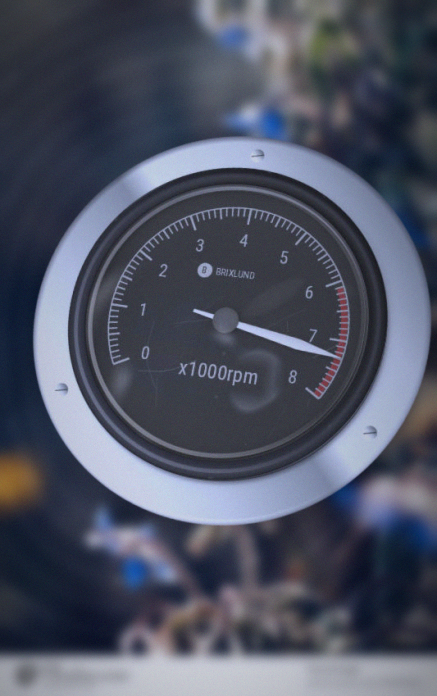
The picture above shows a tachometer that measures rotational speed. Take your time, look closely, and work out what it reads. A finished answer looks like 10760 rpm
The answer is 7300 rpm
